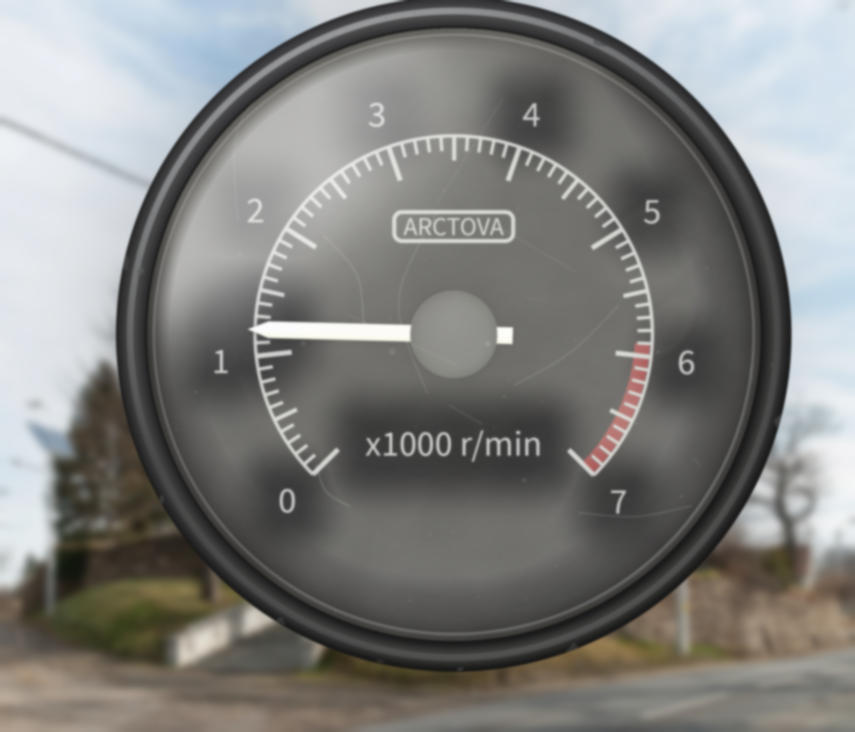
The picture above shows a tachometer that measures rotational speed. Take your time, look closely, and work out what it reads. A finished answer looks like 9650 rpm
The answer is 1200 rpm
